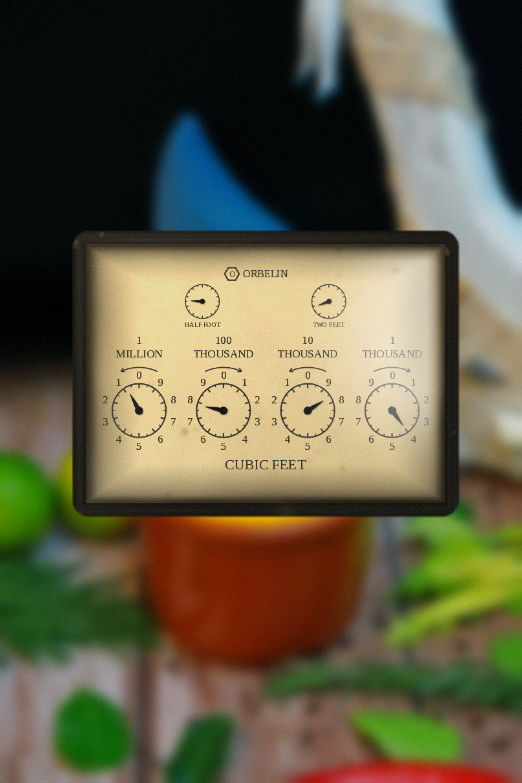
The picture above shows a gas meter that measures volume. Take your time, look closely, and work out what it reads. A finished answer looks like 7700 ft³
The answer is 78400 ft³
